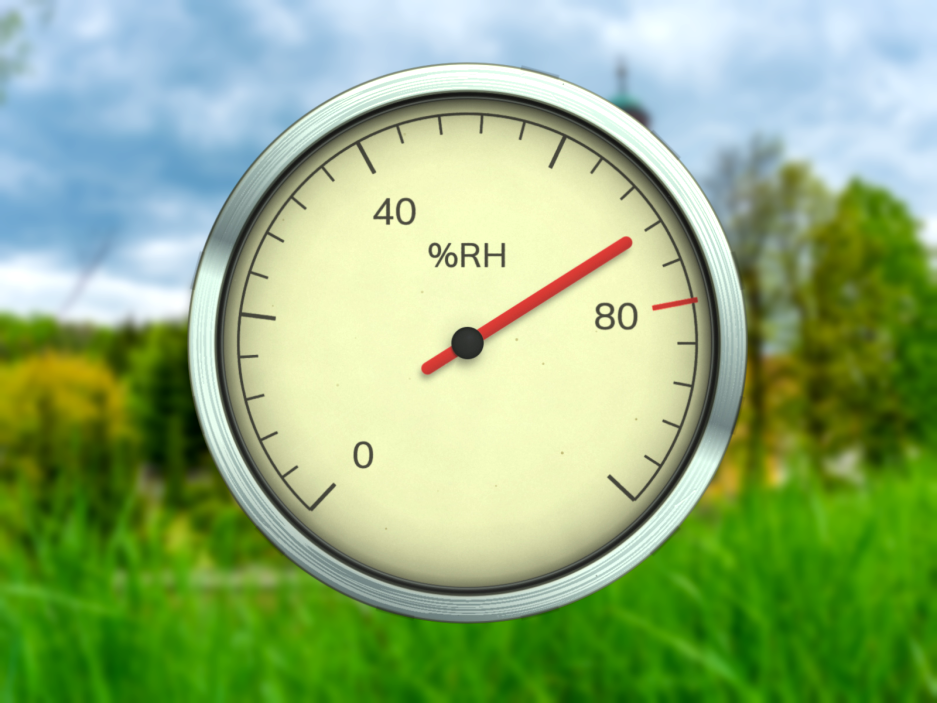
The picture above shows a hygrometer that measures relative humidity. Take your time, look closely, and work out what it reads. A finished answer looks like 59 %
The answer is 72 %
